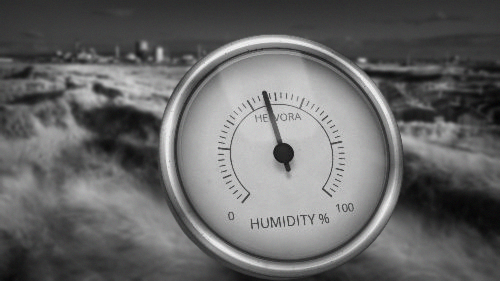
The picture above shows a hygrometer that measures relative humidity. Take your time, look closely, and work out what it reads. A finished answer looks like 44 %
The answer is 46 %
